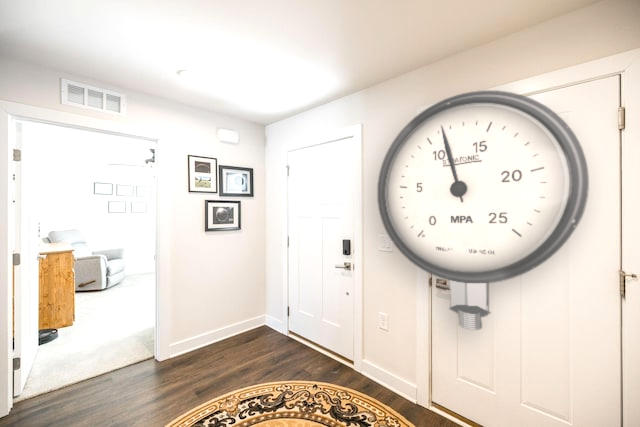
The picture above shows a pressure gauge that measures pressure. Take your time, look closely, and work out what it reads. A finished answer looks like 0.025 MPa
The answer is 11.5 MPa
